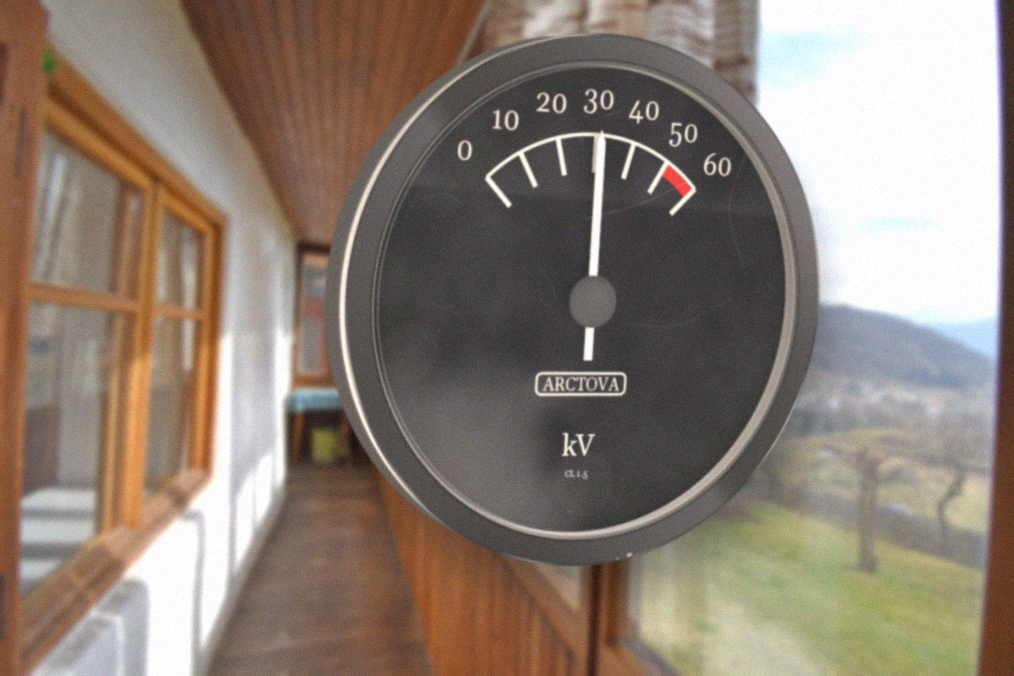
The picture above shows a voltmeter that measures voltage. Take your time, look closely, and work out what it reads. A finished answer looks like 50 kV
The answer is 30 kV
